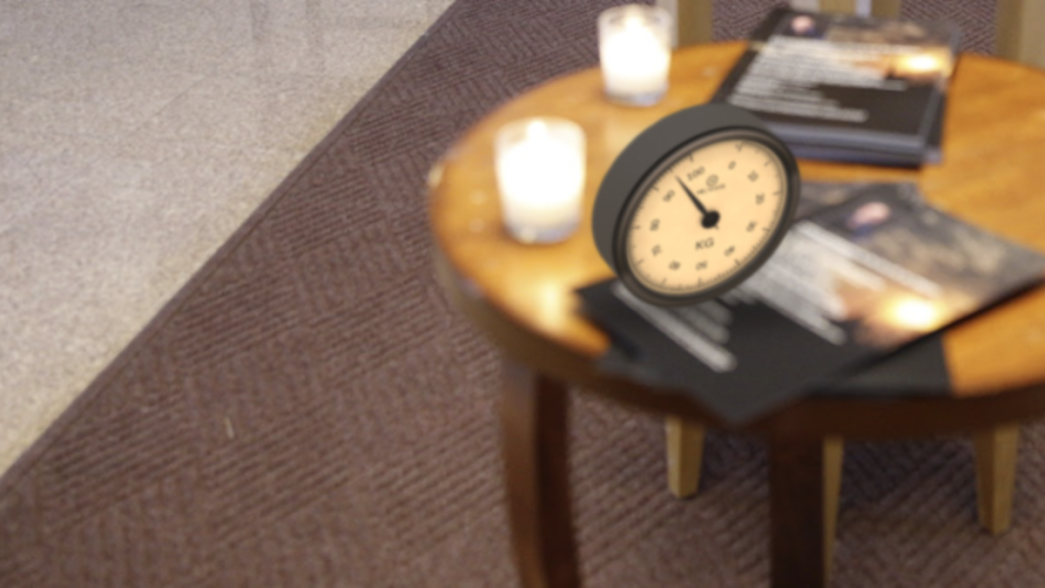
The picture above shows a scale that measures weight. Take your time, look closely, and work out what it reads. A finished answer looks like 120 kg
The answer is 95 kg
